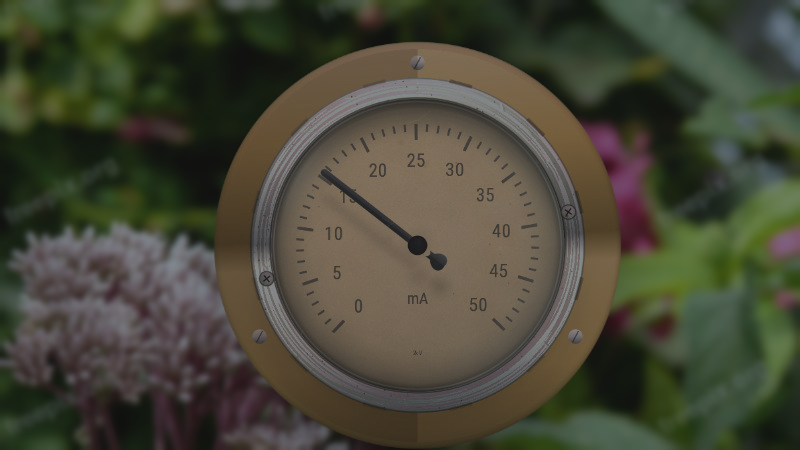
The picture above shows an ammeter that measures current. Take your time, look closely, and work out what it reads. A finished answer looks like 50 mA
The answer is 15.5 mA
